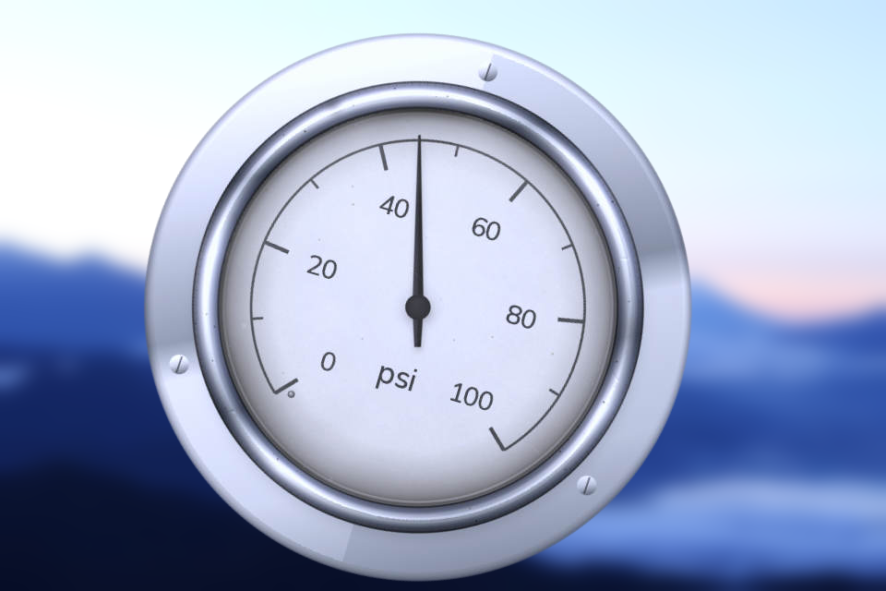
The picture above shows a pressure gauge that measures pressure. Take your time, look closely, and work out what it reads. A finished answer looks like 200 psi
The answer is 45 psi
